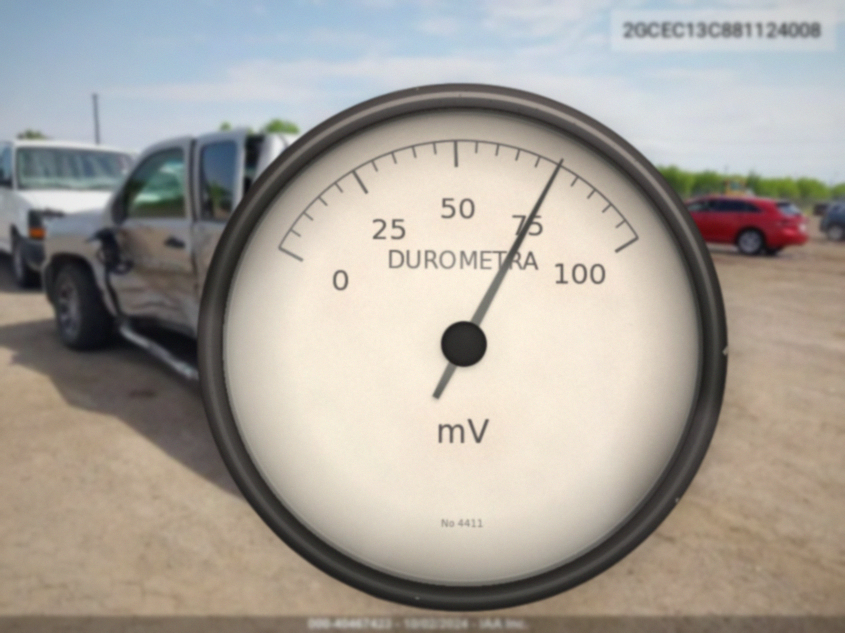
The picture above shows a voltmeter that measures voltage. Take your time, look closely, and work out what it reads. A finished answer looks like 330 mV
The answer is 75 mV
